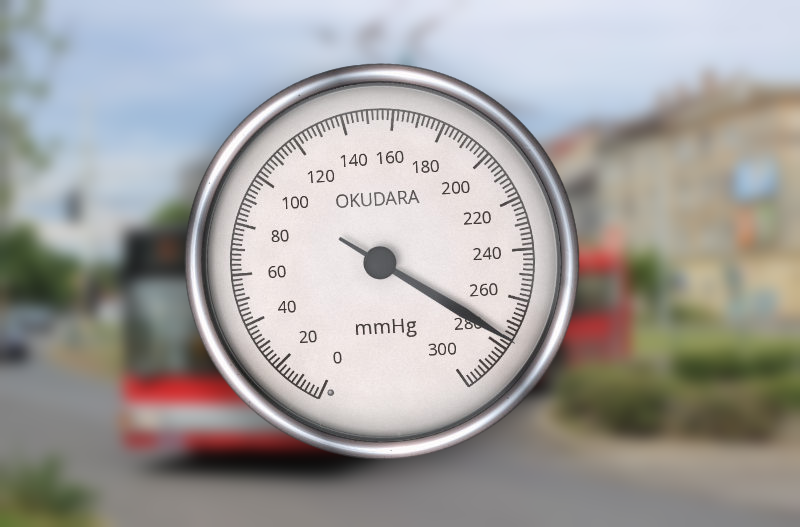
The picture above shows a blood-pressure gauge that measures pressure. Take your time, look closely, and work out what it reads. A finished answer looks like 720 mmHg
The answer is 276 mmHg
